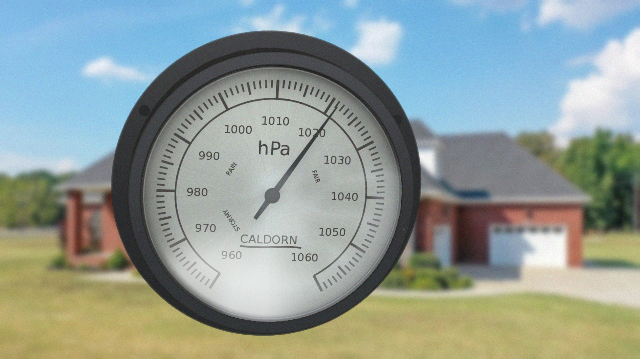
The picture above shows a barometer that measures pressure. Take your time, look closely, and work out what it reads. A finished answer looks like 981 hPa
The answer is 1021 hPa
